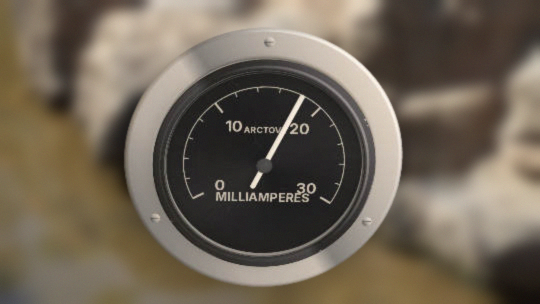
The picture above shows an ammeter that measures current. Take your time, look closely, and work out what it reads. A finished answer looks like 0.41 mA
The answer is 18 mA
